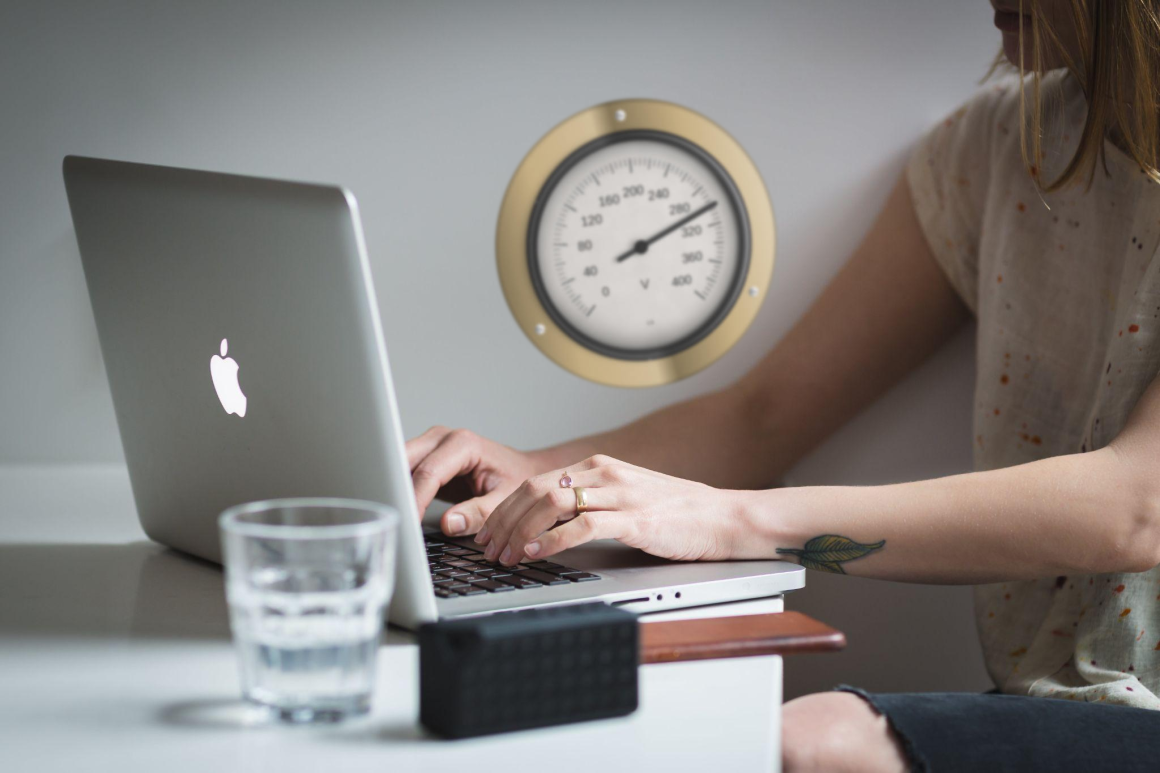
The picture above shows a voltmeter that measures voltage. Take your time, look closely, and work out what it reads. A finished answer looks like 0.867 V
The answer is 300 V
